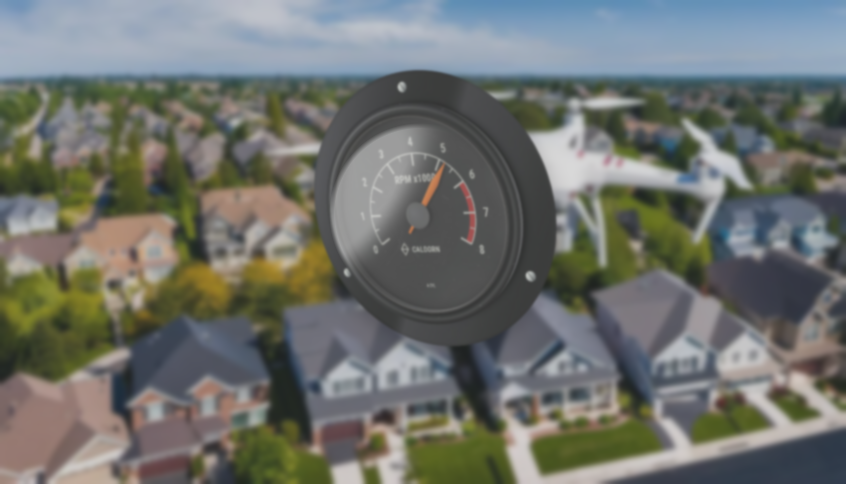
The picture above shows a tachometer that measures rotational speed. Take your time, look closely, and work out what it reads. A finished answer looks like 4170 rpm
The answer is 5250 rpm
